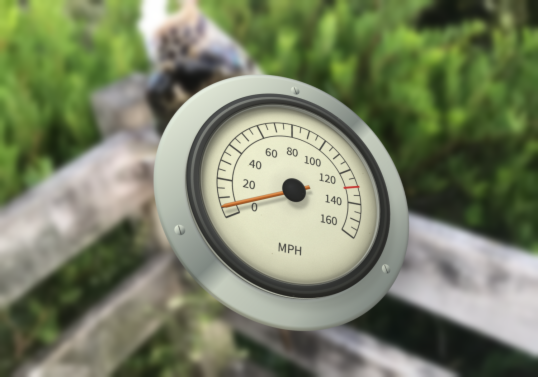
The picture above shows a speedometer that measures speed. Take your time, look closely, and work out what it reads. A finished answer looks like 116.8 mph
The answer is 5 mph
